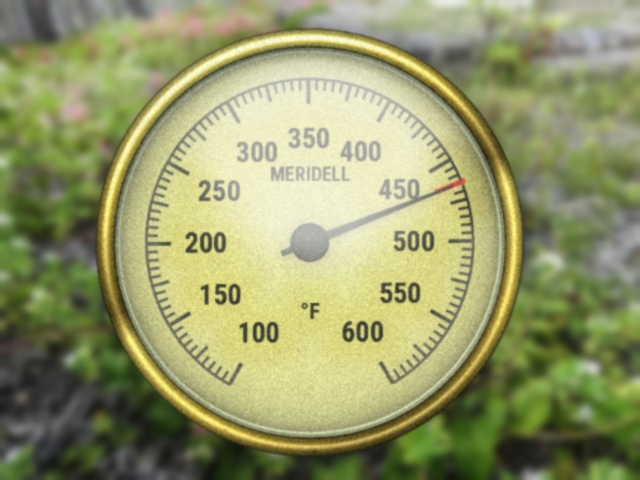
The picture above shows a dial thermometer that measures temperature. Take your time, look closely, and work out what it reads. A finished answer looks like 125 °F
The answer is 465 °F
